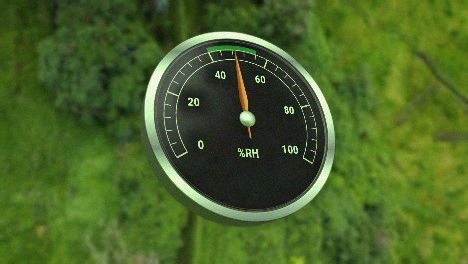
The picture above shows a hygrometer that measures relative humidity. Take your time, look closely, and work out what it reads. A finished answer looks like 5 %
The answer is 48 %
